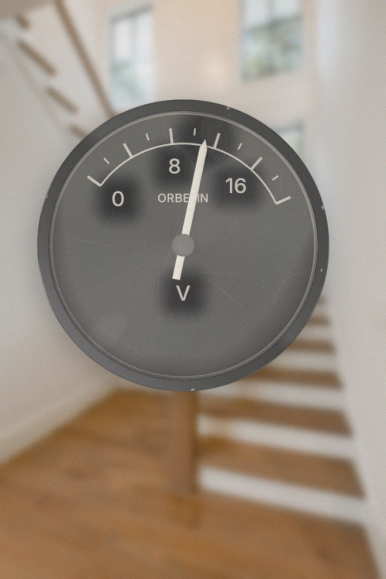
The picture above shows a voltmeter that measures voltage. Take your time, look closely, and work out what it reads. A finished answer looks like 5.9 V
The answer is 11 V
